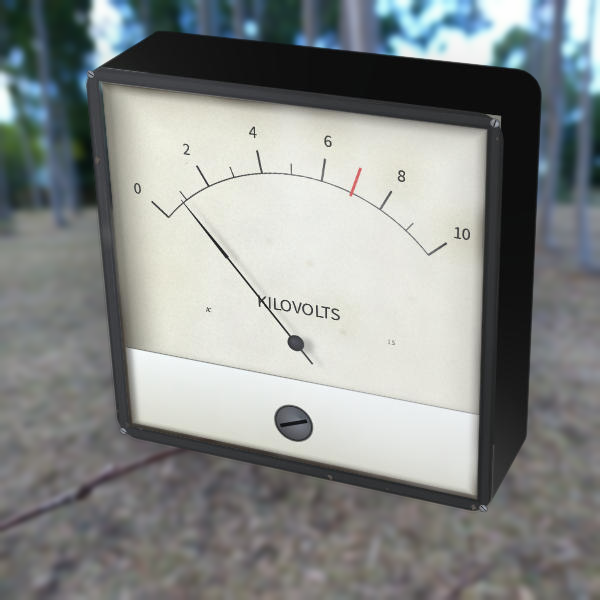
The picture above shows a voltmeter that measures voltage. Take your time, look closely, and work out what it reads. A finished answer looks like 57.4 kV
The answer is 1 kV
